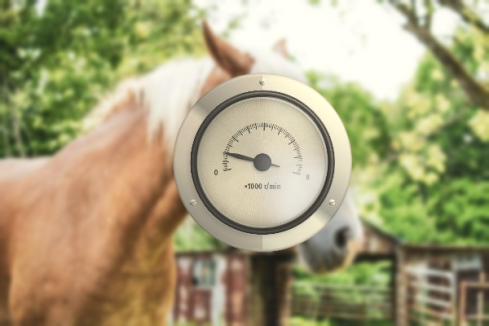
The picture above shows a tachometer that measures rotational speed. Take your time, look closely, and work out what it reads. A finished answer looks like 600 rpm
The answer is 1000 rpm
